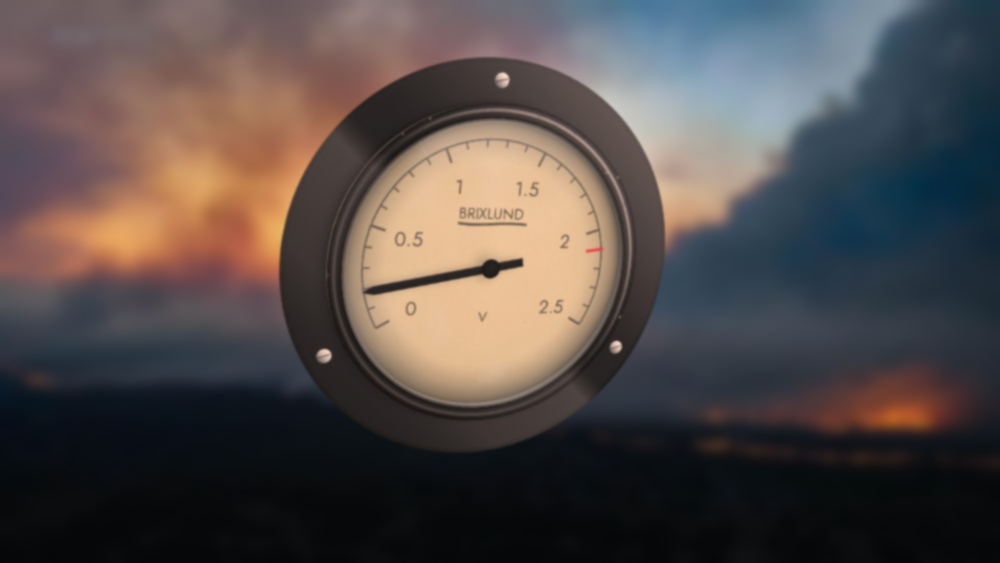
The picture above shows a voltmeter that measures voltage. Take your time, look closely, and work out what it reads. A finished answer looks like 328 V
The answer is 0.2 V
